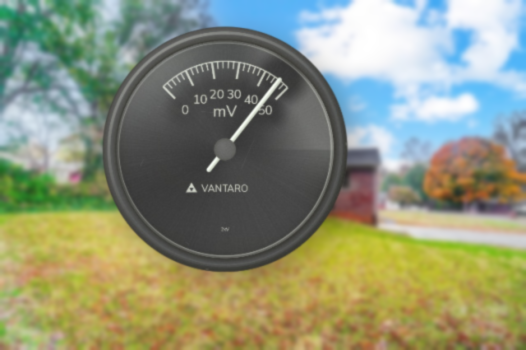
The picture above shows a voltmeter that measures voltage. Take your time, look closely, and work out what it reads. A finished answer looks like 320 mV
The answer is 46 mV
